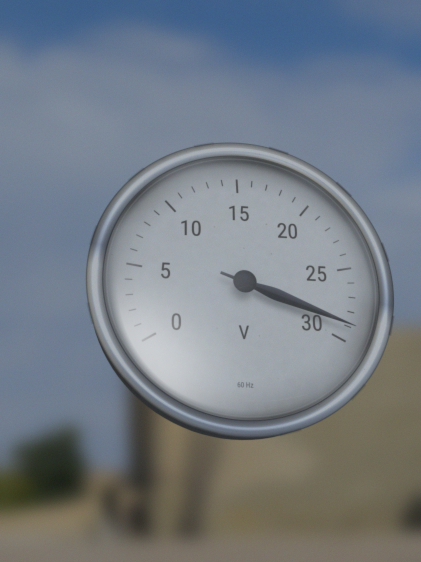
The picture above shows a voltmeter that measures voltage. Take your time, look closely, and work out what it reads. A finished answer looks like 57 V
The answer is 29 V
